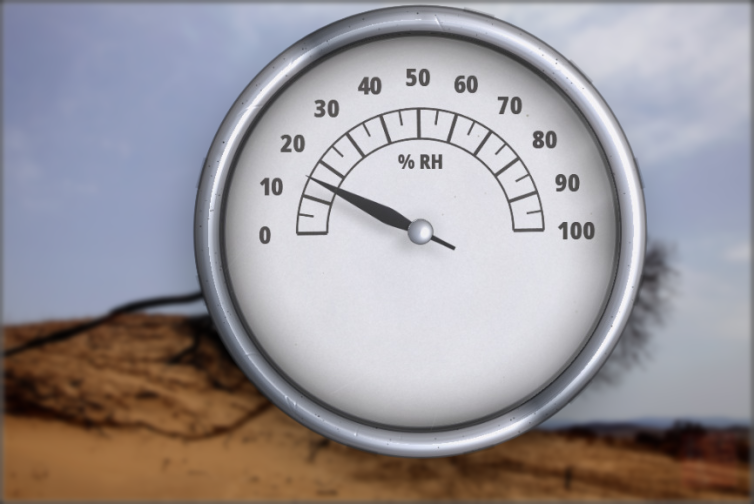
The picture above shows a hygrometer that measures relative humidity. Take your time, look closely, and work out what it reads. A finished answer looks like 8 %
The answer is 15 %
